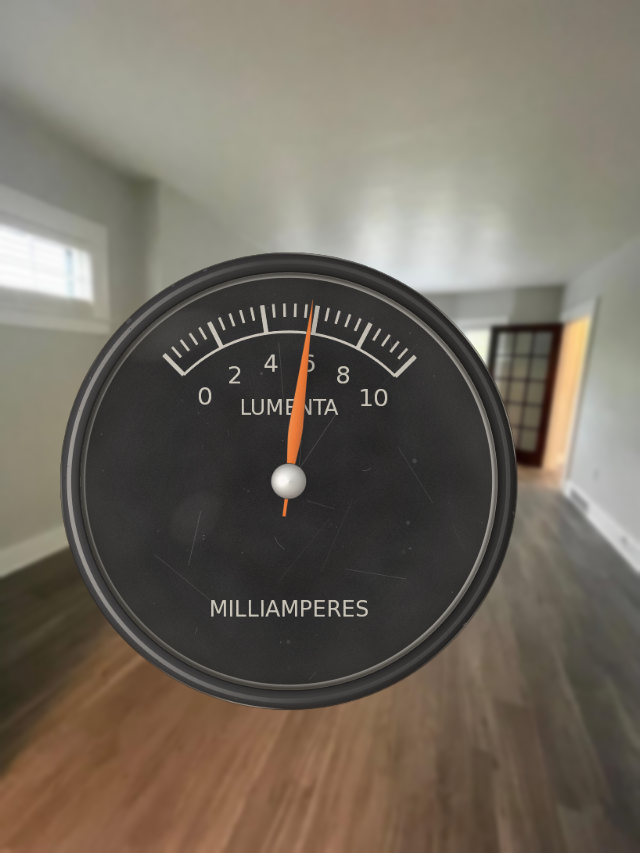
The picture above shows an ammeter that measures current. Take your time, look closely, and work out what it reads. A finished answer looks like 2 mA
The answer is 5.8 mA
